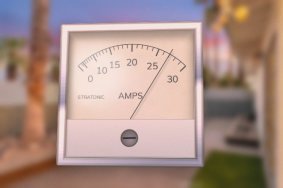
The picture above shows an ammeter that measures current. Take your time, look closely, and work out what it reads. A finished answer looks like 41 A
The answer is 27 A
